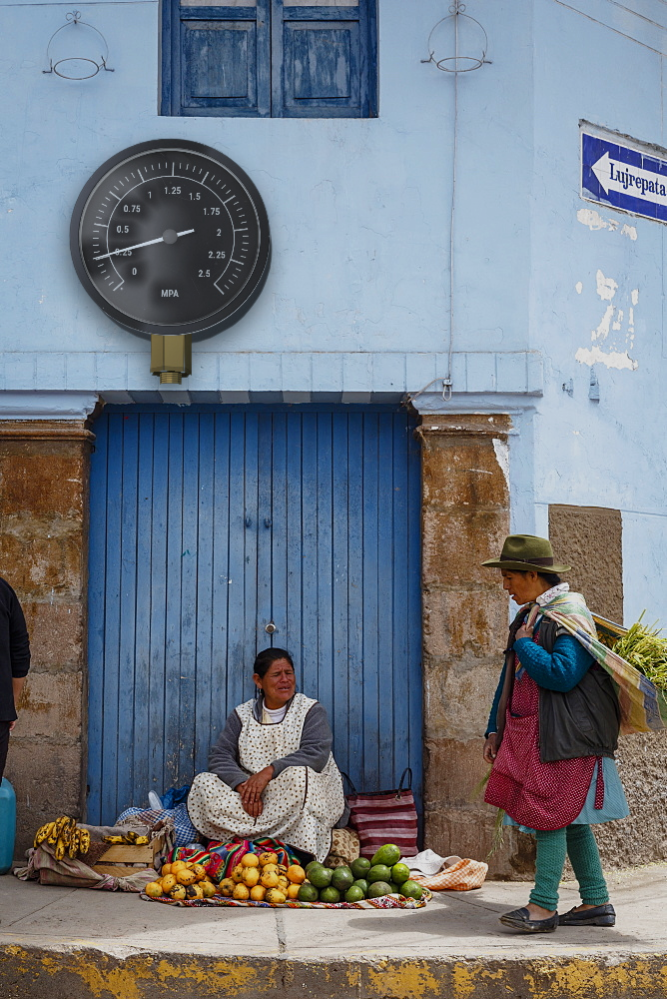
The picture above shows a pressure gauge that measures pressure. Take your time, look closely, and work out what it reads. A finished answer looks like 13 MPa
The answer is 0.25 MPa
